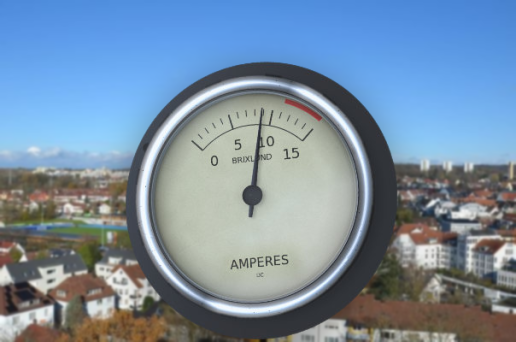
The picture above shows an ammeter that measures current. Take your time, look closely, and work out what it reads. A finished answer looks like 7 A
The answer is 9 A
